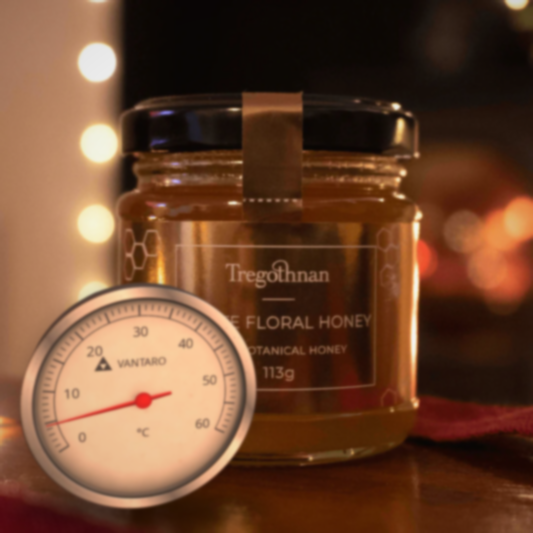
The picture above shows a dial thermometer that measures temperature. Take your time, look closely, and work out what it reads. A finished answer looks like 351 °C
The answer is 5 °C
